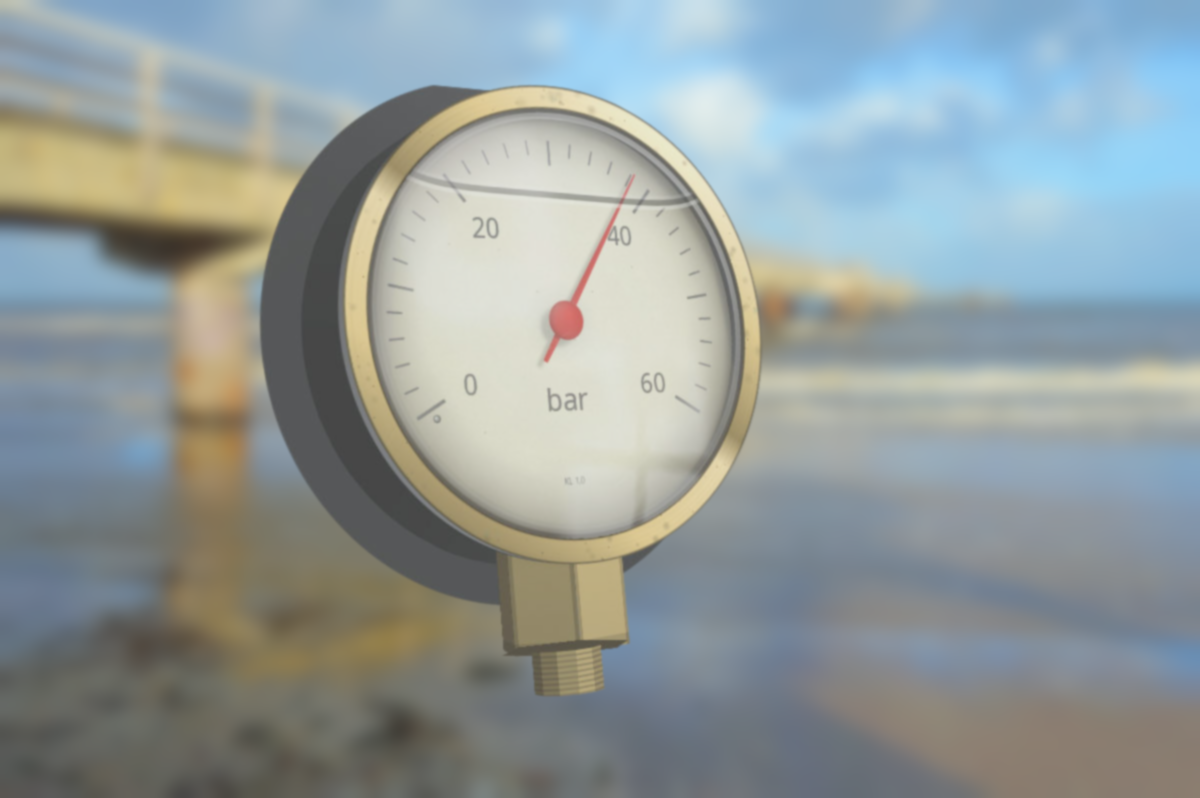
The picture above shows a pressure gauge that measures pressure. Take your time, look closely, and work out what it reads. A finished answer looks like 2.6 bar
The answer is 38 bar
